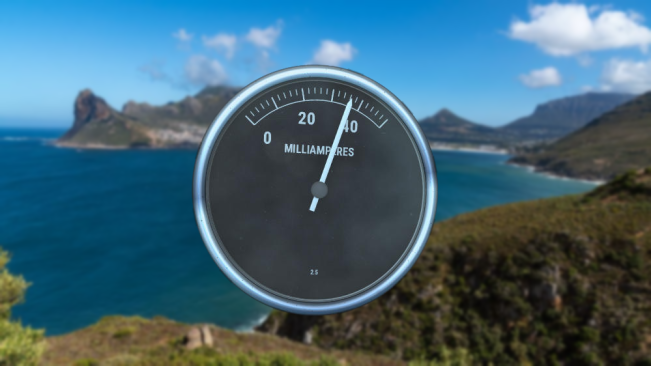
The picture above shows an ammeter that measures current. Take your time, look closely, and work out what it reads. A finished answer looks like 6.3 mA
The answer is 36 mA
